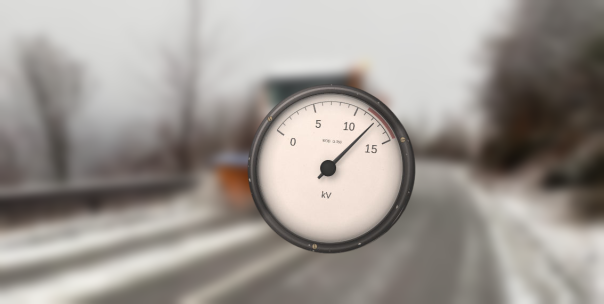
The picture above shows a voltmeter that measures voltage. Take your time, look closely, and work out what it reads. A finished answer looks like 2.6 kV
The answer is 12.5 kV
